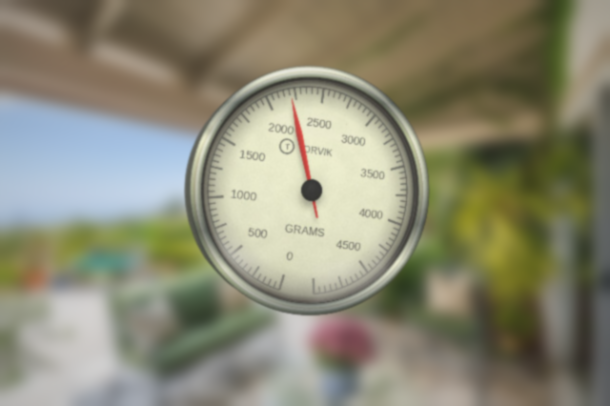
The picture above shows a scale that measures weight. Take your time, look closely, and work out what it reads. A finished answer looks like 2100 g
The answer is 2200 g
